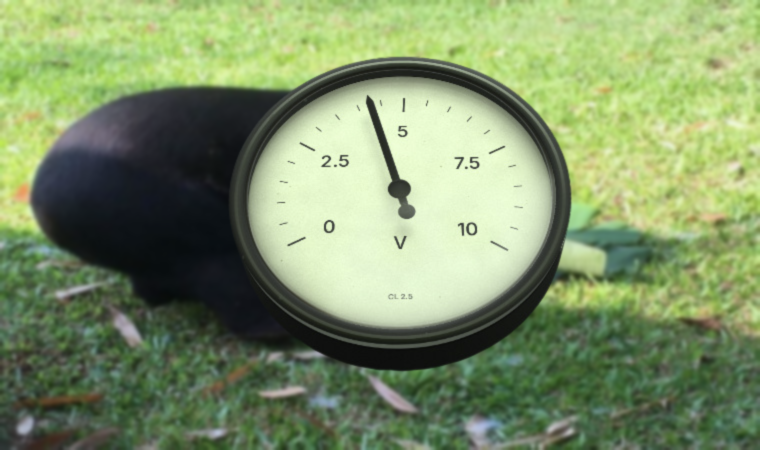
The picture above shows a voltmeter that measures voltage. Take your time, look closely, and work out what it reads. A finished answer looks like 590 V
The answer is 4.25 V
